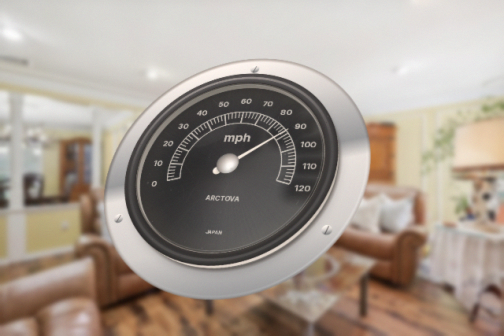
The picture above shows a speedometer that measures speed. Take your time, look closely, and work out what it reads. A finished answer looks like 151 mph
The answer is 90 mph
